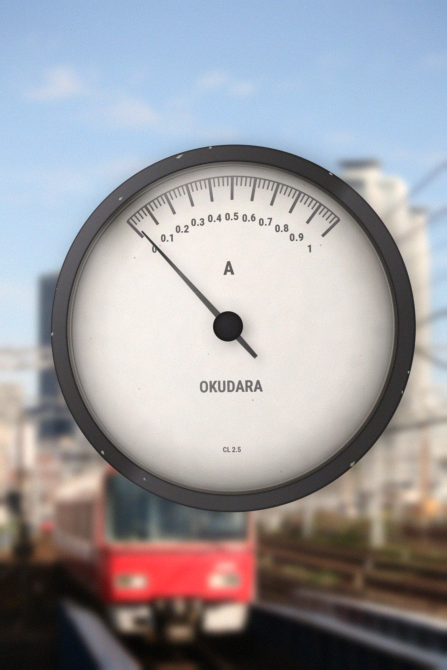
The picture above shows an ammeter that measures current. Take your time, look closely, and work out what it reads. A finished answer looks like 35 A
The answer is 0.02 A
